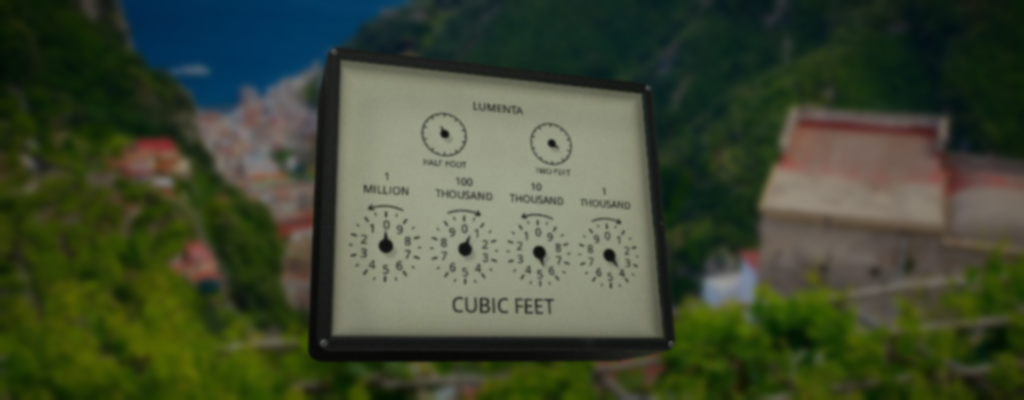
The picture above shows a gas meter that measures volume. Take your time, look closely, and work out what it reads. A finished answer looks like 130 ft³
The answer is 5400 ft³
